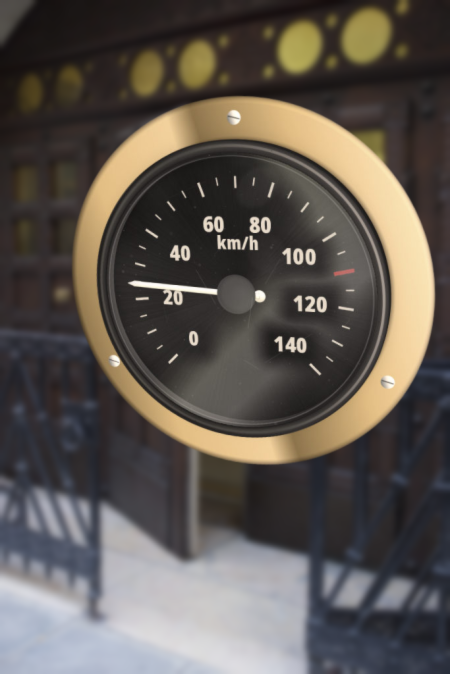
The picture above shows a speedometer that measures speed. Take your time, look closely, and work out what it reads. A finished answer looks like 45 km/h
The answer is 25 km/h
